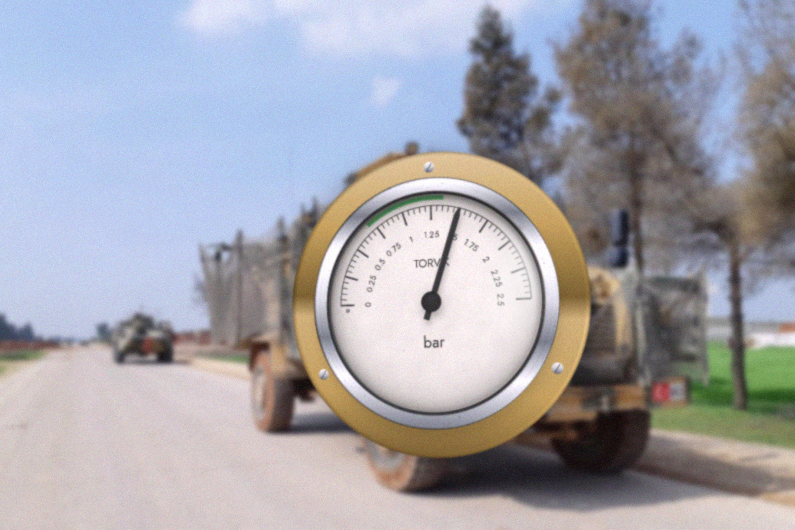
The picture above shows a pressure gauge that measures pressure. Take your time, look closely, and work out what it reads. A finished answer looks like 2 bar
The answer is 1.5 bar
